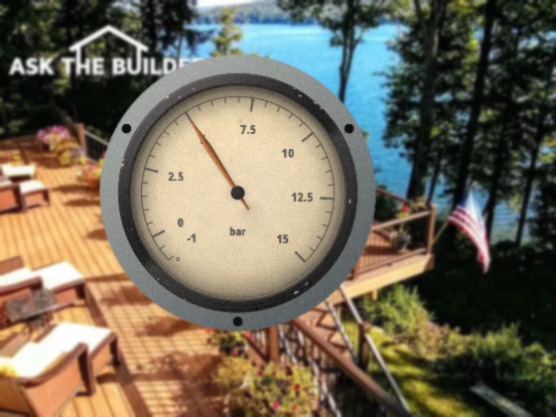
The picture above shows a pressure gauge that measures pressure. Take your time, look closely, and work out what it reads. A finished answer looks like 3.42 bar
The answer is 5 bar
